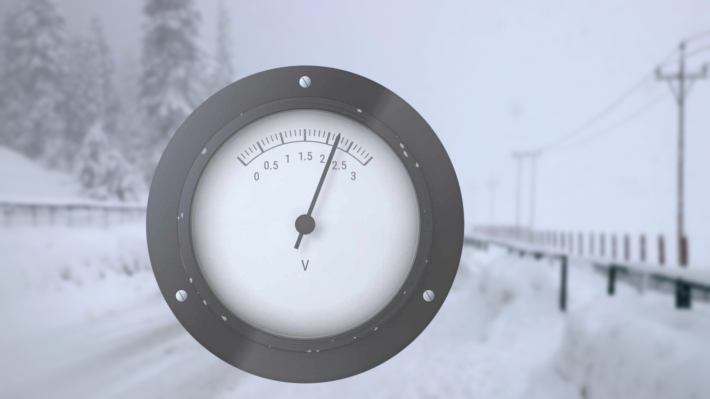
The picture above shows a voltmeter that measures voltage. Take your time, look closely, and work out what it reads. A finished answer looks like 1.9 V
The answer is 2.2 V
